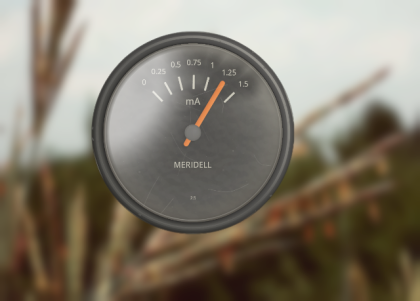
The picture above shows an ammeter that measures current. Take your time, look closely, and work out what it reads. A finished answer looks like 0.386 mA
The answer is 1.25 mA
